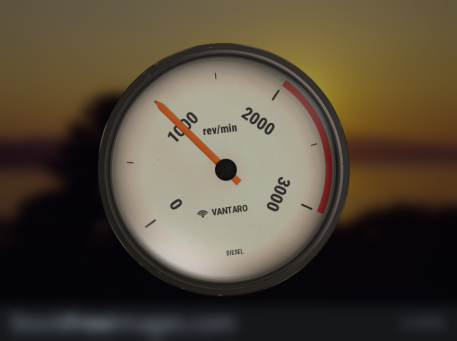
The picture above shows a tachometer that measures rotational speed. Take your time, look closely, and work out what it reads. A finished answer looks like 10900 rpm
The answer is 1000 rpm
